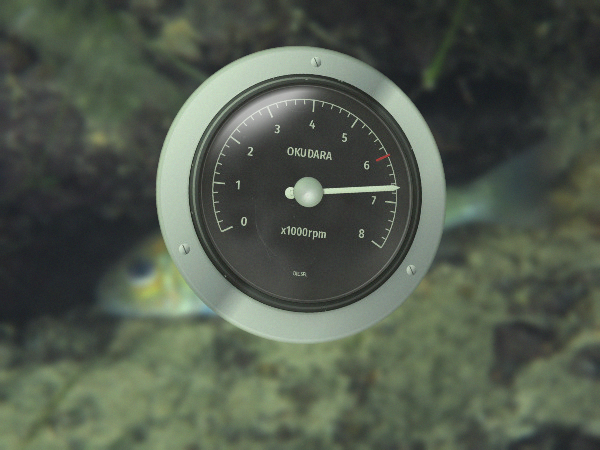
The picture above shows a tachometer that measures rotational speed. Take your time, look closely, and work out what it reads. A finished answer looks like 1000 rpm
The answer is 6700 rpm
